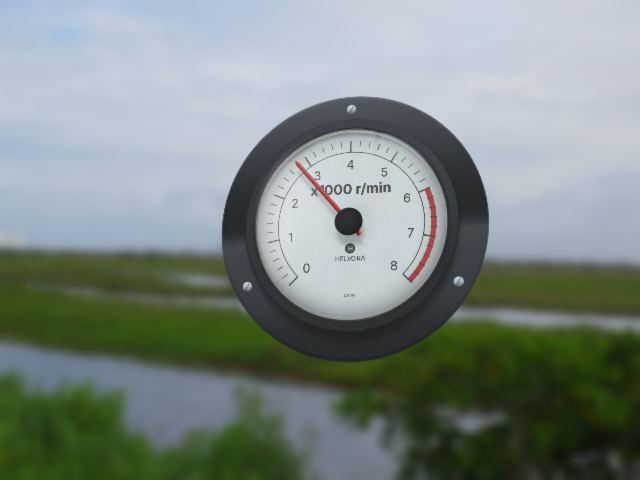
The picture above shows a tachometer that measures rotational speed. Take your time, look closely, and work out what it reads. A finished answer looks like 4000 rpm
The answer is 2800 rpm
